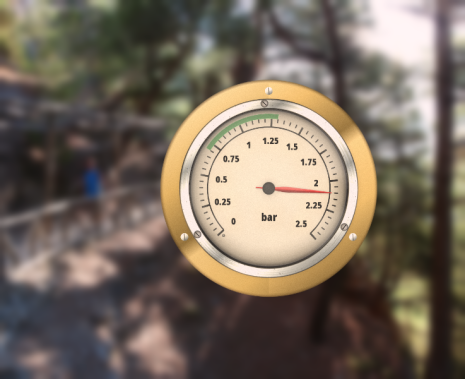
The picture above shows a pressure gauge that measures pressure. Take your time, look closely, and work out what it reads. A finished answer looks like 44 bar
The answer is 2.1 bar
